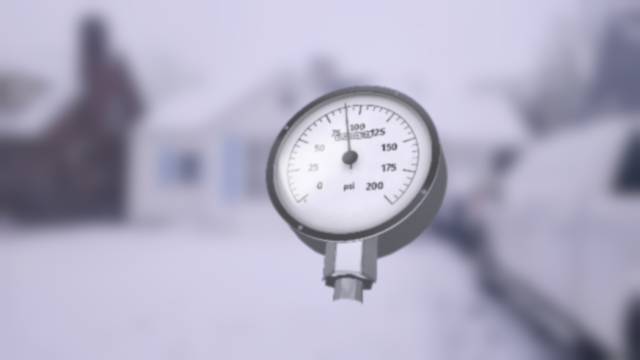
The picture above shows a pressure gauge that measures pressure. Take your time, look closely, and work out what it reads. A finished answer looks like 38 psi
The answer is 90 psi
